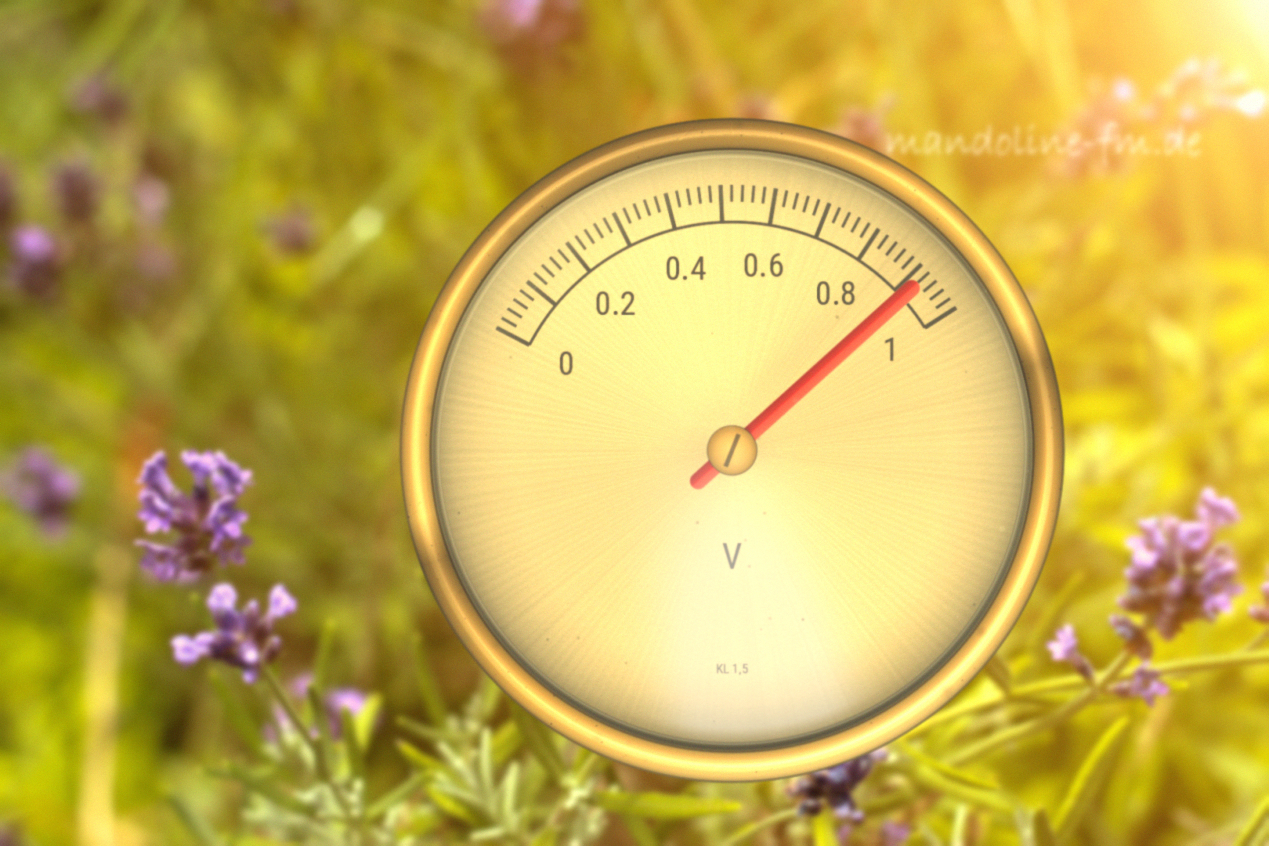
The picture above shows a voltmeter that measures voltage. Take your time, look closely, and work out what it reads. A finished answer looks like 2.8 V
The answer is 0.92 V
